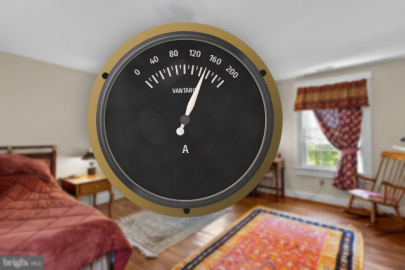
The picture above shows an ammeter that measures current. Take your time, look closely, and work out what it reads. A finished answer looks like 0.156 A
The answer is 150 A
